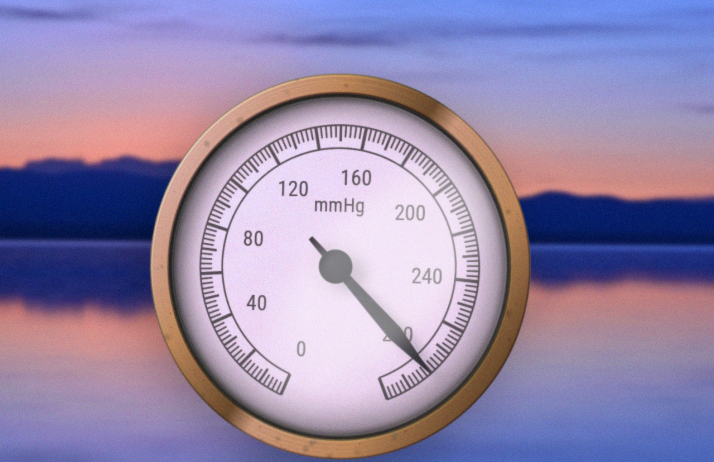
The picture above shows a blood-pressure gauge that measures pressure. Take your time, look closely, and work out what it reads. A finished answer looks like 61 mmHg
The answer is 280 mmHg
